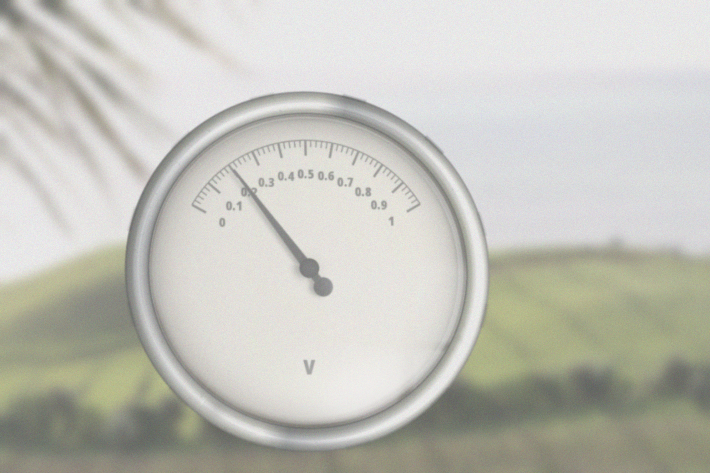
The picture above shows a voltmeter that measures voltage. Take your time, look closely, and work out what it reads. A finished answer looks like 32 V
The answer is 0.2 V
